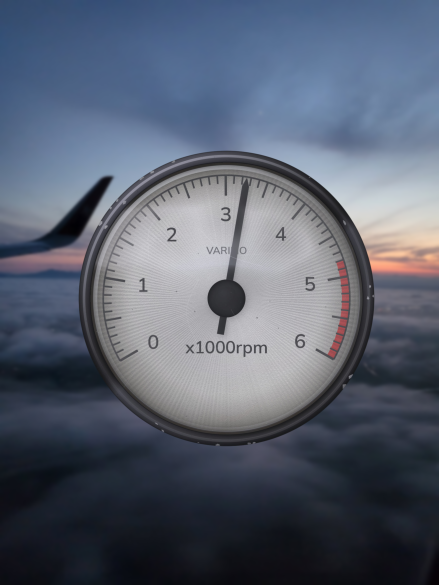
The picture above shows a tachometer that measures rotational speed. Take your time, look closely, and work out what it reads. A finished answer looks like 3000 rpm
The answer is 3250 rpm
